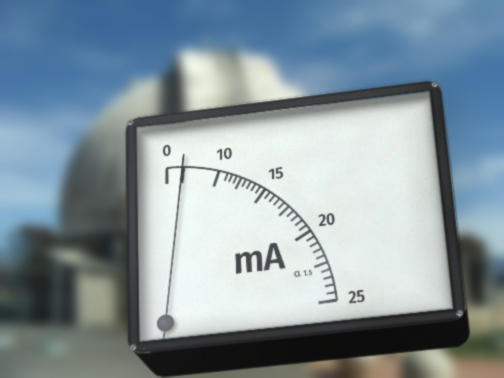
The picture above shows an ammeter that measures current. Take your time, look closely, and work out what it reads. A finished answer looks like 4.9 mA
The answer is 5 mA
